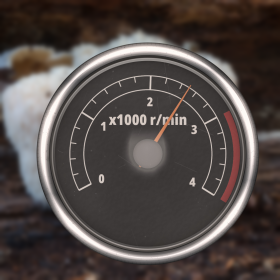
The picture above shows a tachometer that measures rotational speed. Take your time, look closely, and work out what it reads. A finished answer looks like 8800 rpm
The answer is 2500 rpm
